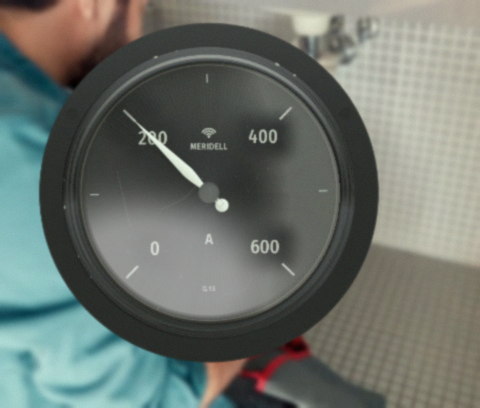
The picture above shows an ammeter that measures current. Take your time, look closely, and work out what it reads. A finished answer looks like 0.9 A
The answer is 200 A
